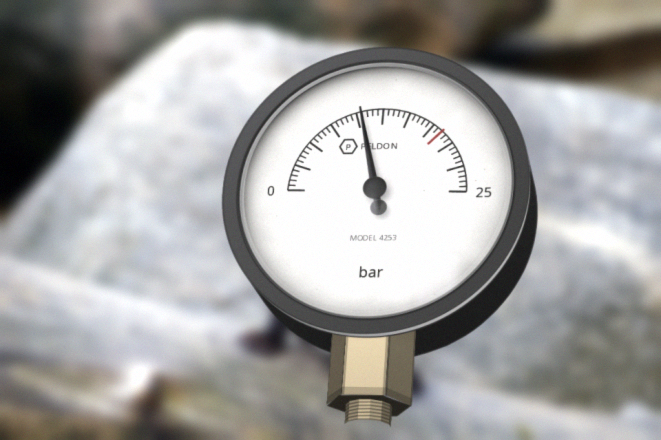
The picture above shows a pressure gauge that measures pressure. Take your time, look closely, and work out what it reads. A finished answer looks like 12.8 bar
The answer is 10.5 bar
